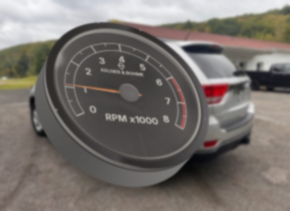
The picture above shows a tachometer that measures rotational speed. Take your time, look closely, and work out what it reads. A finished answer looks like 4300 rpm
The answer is 1000 rpm
